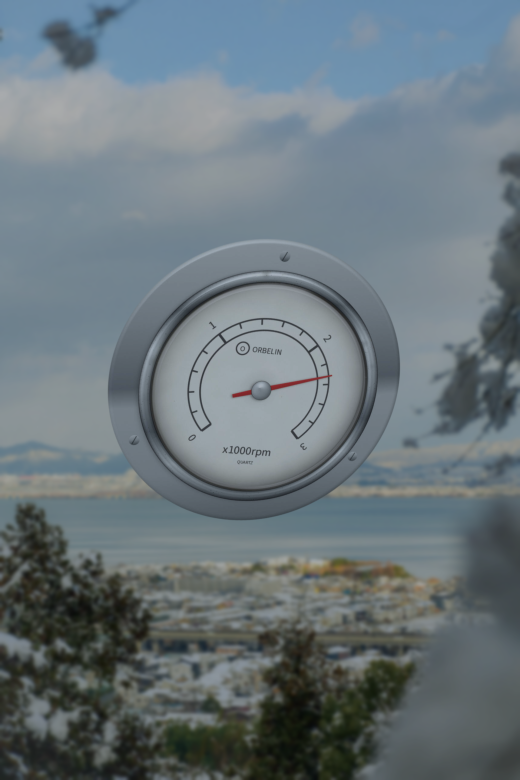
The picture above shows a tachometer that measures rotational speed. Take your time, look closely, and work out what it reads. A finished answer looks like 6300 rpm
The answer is 2300 rpm
